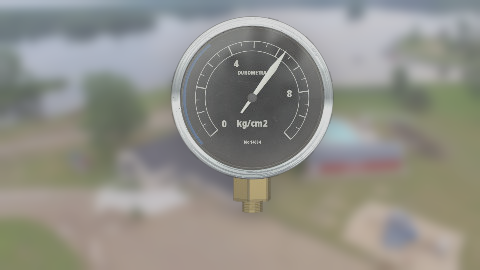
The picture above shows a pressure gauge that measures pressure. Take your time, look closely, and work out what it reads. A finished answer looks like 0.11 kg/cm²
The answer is 6.25 kg/cm²
